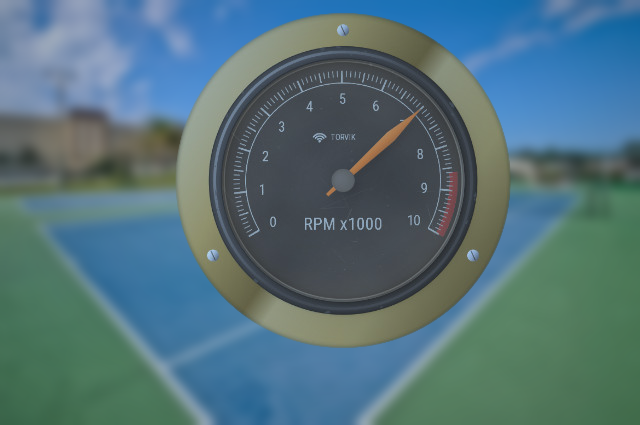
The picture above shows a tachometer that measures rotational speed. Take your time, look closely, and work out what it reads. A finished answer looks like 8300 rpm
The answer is 7000 rpm
